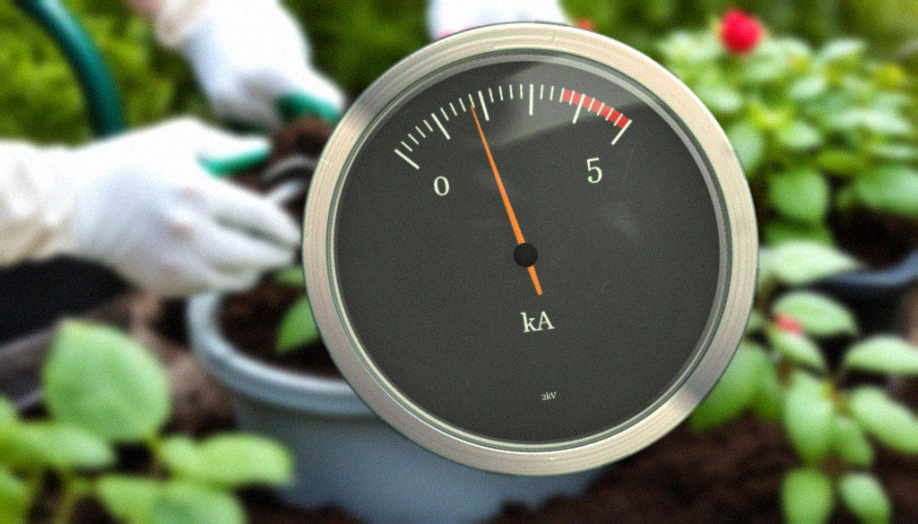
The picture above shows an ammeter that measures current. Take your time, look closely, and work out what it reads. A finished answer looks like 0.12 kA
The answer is 1.8 kA
